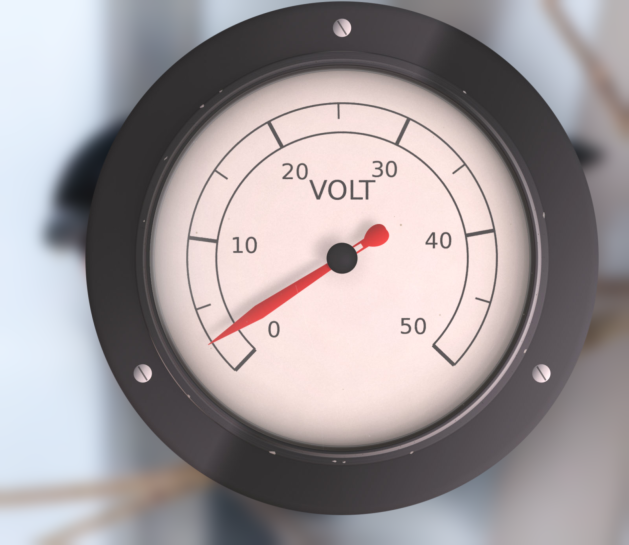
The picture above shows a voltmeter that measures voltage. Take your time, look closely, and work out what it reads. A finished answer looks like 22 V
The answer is 2.5 V
